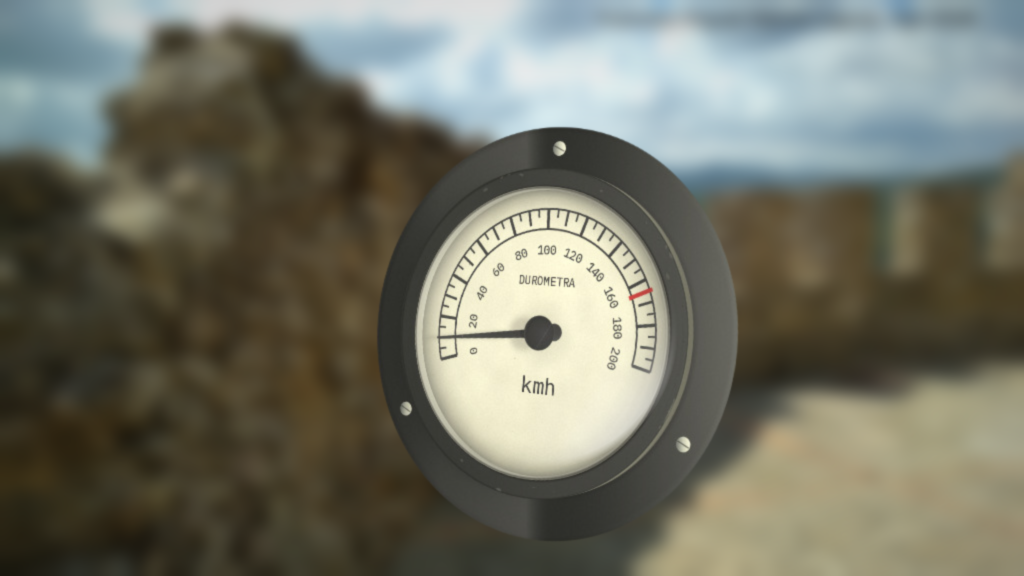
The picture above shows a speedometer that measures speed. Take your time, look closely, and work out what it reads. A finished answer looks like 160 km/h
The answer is 10 km/h
